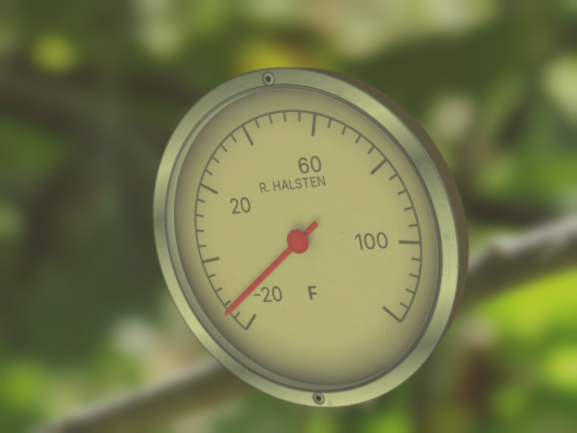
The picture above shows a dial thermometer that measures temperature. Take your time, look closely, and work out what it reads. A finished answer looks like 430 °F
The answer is -14 °F
